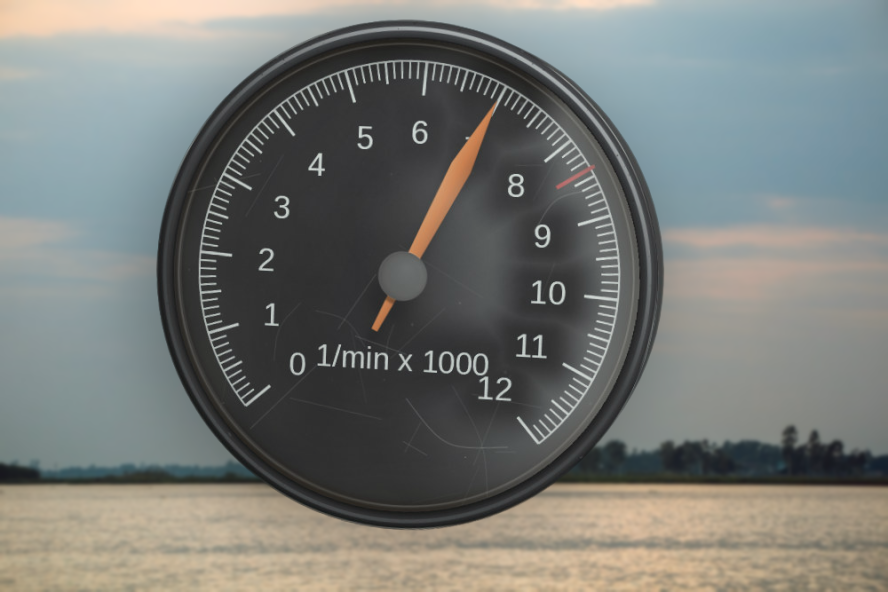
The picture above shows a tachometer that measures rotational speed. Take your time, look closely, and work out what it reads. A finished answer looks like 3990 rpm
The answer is 7000 rpm
